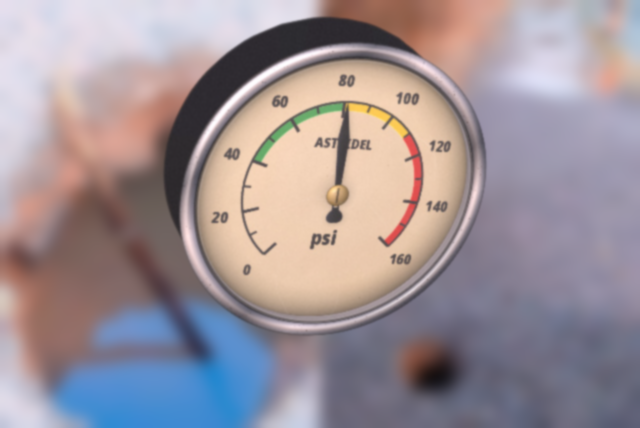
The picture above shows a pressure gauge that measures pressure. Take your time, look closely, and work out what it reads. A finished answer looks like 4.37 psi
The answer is 80 psi
